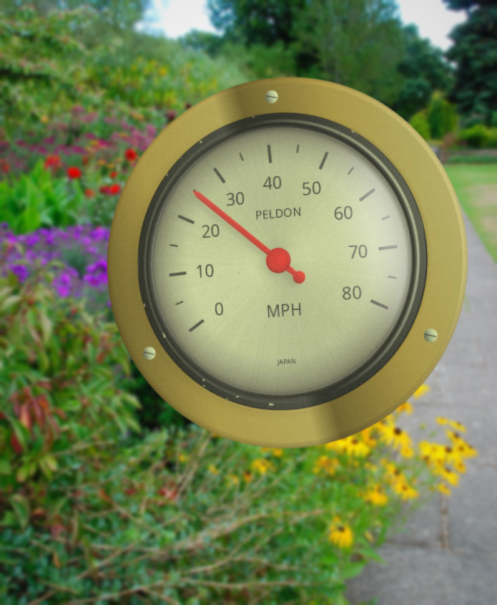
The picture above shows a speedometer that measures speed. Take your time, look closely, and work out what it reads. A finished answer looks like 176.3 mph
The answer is 25 mph
